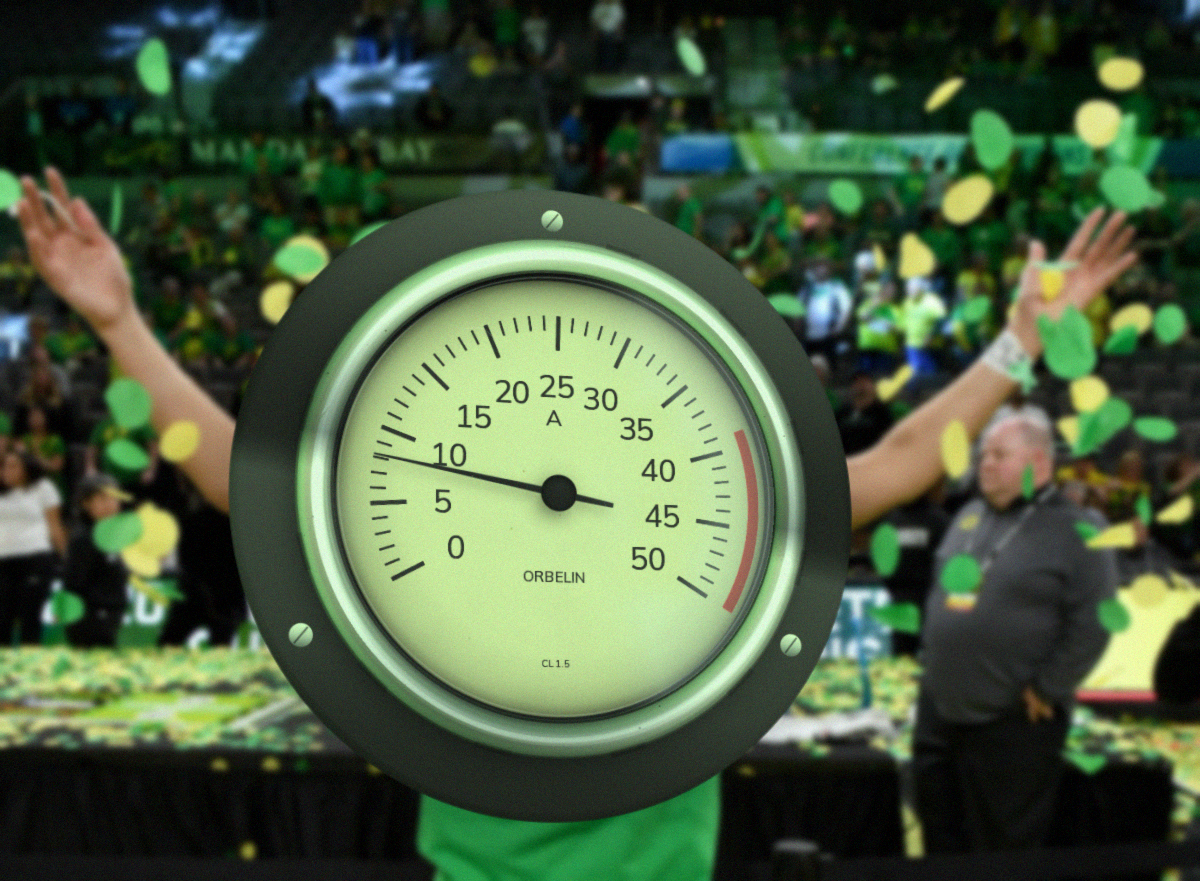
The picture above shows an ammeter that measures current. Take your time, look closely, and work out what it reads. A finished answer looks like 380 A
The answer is 8 A
